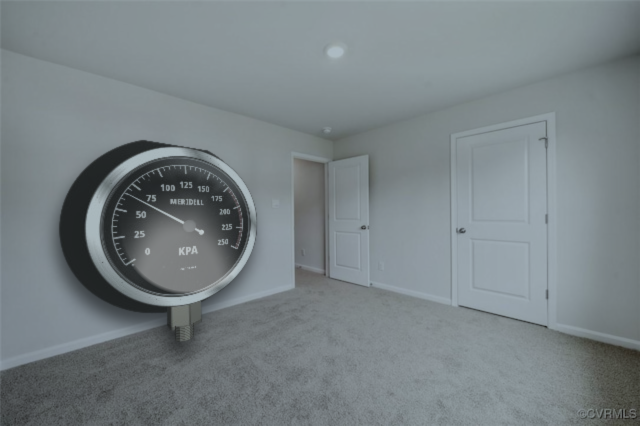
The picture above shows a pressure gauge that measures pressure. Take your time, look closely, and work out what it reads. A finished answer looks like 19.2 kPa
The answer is 65 kPa
